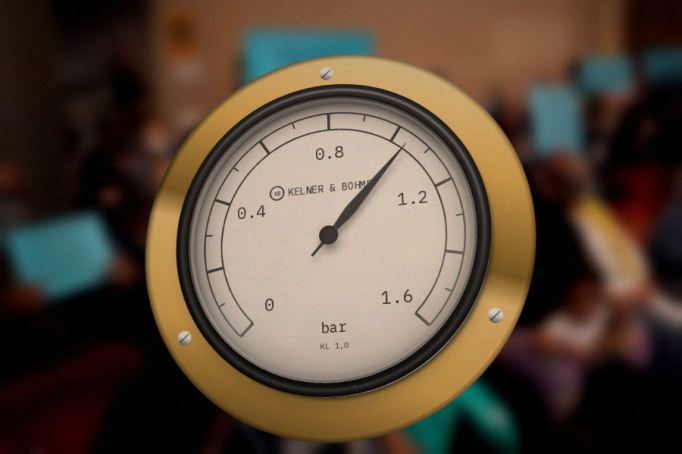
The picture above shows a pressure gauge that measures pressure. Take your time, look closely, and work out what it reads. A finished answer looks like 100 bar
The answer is 1.05 bar
